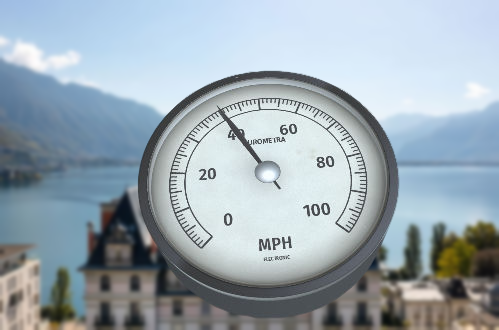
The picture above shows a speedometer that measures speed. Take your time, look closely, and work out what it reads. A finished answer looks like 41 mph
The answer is 40 mph
